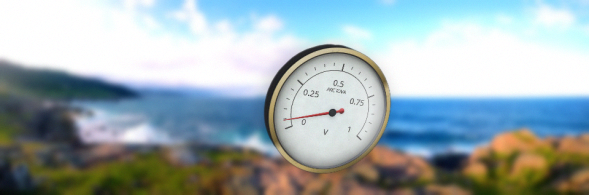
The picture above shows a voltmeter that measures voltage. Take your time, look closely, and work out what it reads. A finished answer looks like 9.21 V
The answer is 0.05 V
